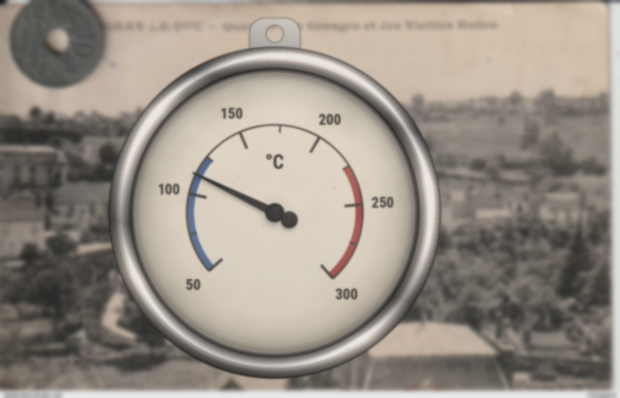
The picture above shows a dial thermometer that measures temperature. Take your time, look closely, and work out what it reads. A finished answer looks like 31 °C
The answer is 112.5 °C
